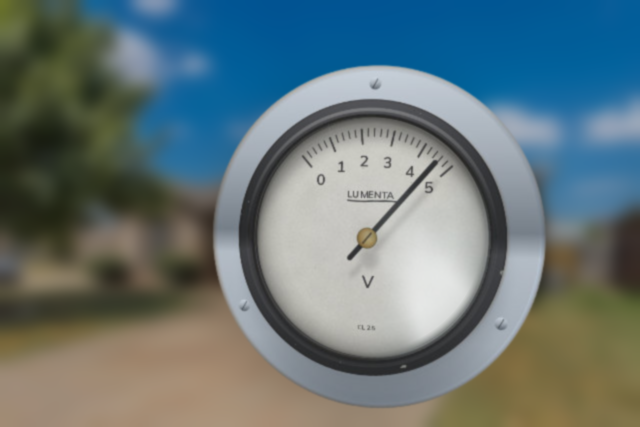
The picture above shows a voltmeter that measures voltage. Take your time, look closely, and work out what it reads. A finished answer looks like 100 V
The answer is 4.6 V
